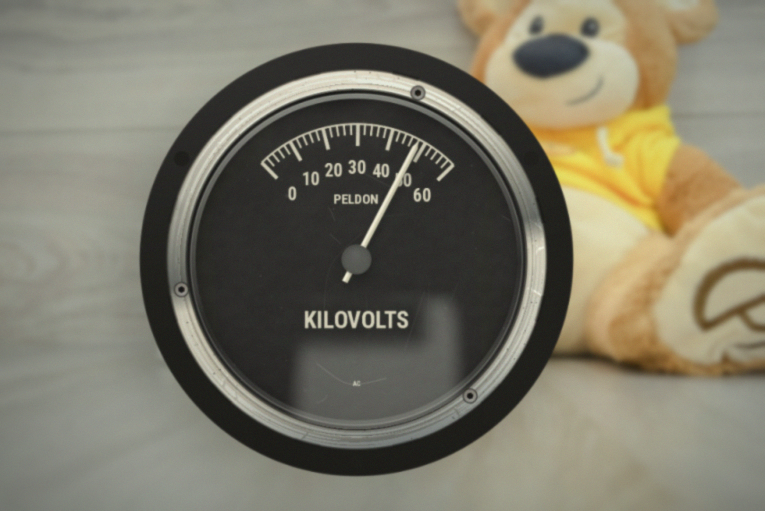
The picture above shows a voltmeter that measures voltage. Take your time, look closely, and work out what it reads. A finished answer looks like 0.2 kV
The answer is 48 kV
